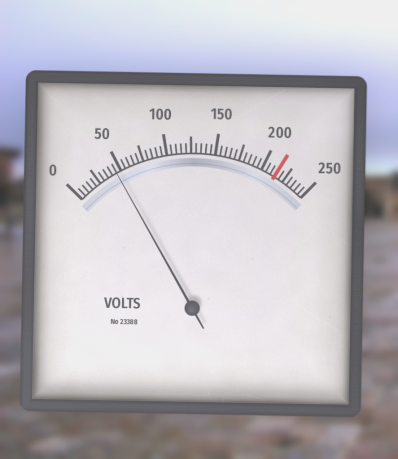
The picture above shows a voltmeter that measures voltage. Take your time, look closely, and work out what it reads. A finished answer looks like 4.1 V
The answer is 45 V
